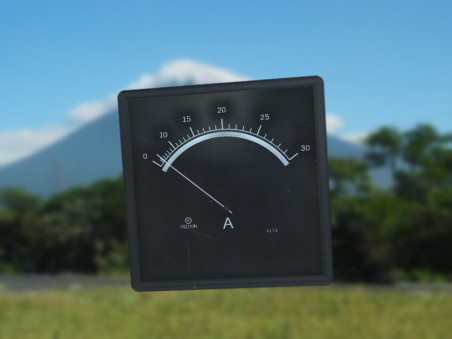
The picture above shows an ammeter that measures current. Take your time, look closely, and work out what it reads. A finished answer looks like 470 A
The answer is 5 A
